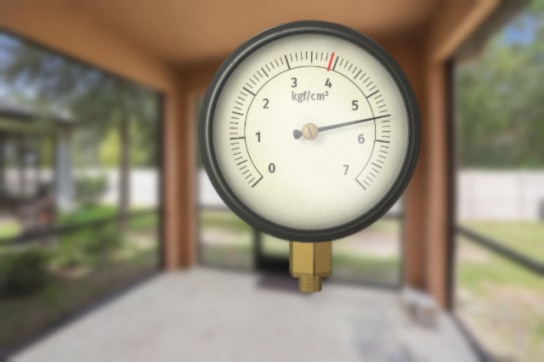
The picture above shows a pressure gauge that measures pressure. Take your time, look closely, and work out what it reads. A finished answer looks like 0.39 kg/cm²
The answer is 5.5 kg/cm²
